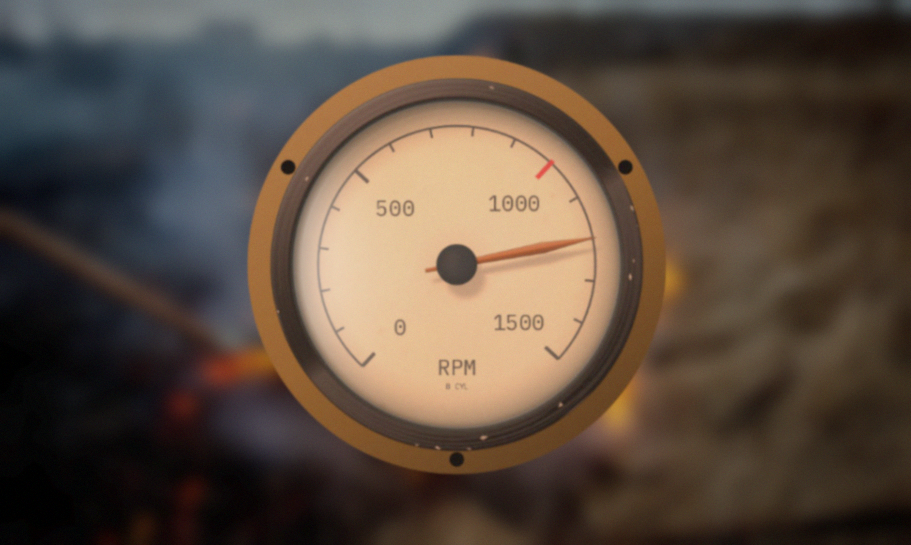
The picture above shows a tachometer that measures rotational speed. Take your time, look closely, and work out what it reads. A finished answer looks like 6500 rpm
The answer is 1200 rpm
